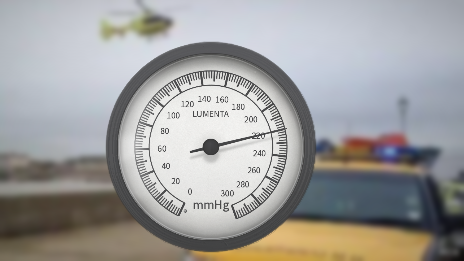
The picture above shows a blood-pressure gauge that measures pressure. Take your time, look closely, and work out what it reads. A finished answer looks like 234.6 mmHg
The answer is 220 mmHg
